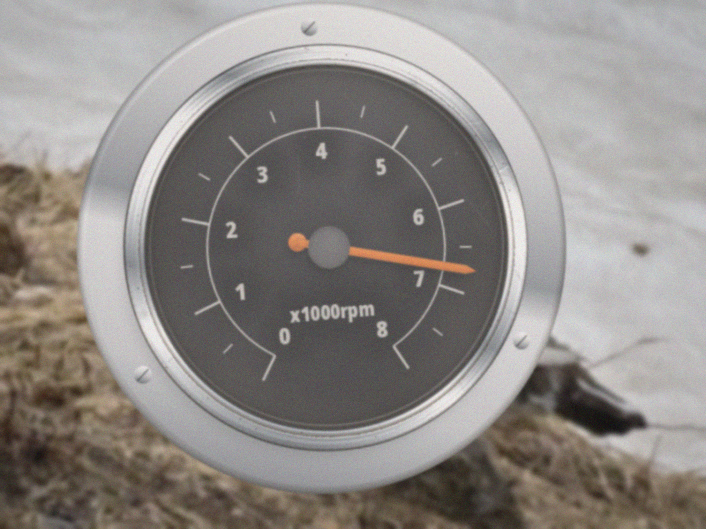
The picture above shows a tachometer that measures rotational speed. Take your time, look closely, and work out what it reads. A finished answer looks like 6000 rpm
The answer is 6750 rpm
